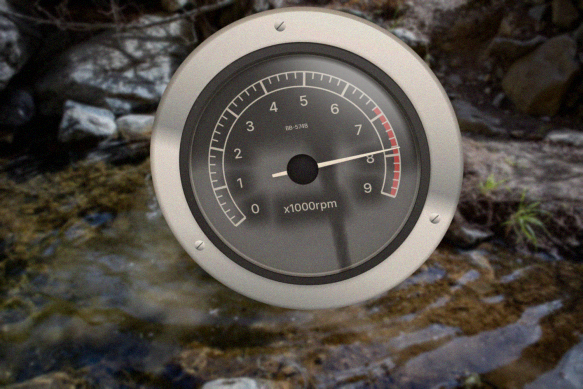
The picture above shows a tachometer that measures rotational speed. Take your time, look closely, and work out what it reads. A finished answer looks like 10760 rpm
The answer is 7800 rpm
